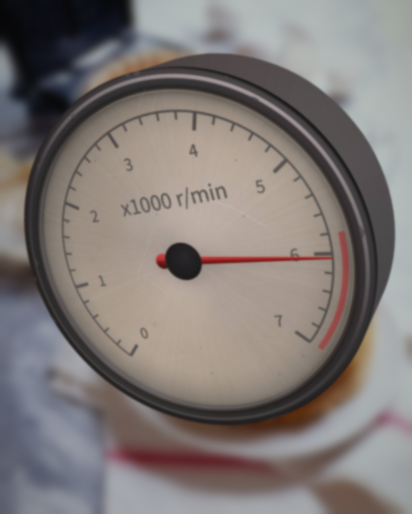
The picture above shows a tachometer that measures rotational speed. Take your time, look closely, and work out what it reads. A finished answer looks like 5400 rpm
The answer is 6000 rpm
